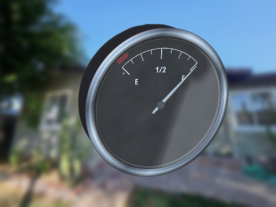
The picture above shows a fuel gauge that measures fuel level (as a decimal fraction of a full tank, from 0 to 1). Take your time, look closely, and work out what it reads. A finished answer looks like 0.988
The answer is 1
